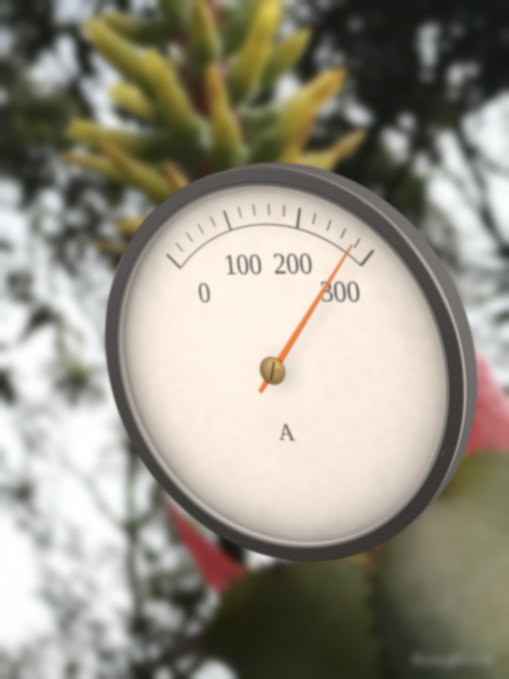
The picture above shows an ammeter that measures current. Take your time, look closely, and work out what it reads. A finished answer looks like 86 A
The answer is 280 A
